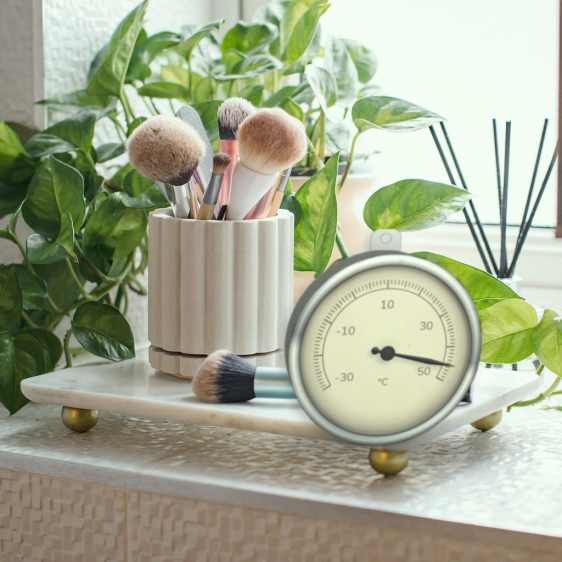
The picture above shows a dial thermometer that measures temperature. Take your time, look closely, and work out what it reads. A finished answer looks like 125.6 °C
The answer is 45 °C
